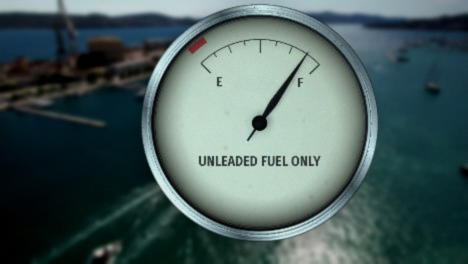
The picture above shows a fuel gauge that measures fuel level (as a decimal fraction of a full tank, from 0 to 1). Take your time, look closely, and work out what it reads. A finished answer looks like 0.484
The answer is 0.875
